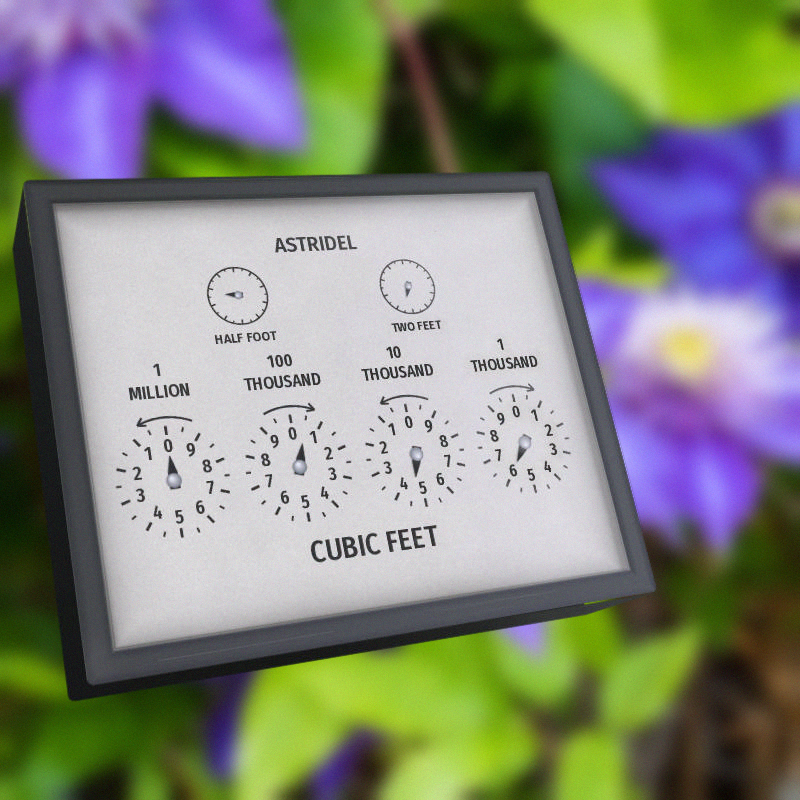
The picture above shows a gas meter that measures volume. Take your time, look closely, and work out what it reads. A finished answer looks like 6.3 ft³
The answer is 4600 ft³
